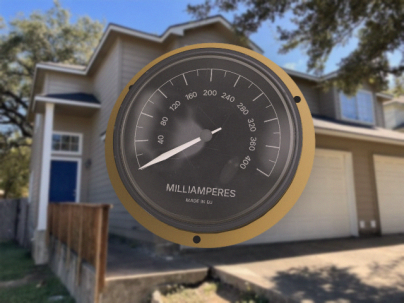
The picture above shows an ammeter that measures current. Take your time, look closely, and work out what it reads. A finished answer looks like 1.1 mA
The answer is 0 mA
